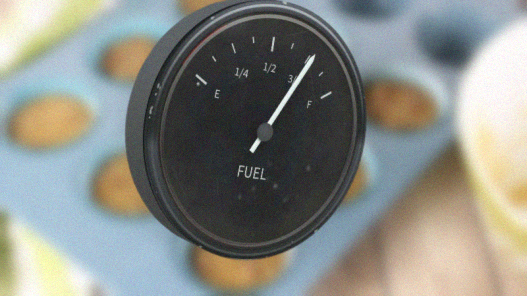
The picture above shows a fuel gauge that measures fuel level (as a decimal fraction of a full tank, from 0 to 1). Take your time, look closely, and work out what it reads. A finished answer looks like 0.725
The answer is 0.75
